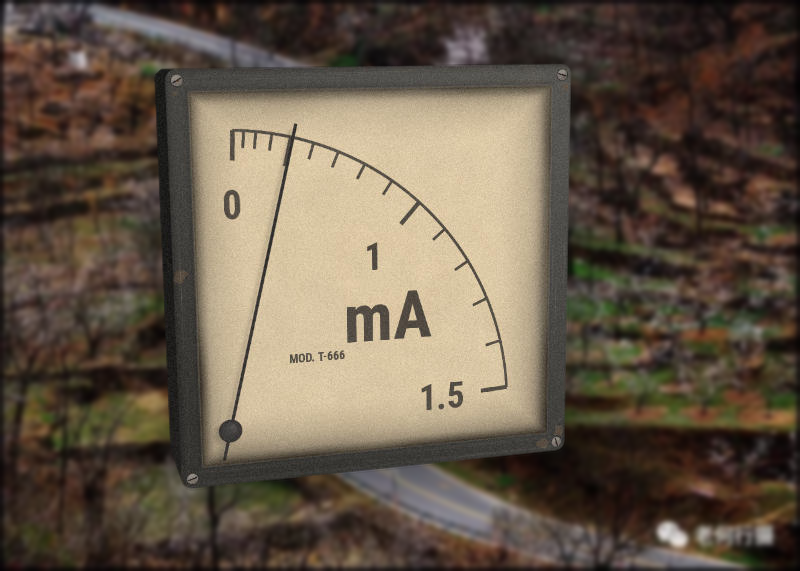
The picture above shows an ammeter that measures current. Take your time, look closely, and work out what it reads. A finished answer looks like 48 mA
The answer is 0.5 mA
